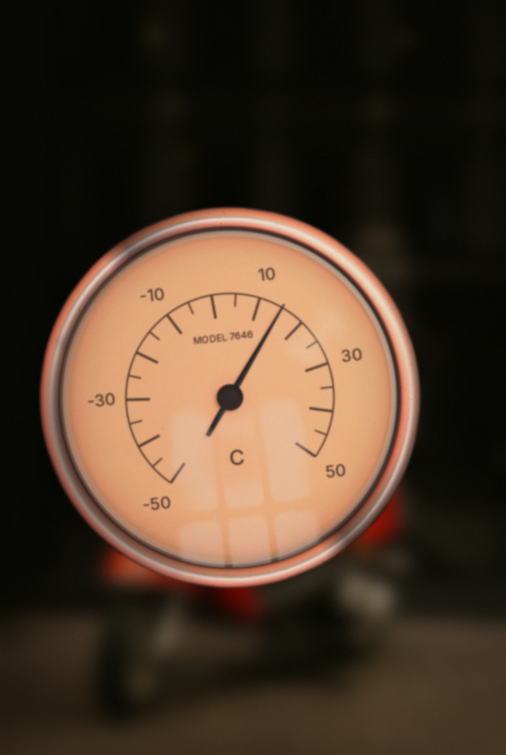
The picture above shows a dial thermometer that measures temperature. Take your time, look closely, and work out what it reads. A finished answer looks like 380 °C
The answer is 15 °C
